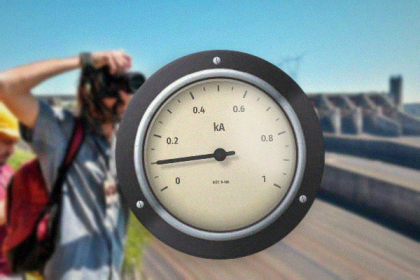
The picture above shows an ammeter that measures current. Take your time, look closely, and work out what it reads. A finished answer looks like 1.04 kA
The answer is 0.1 kA
